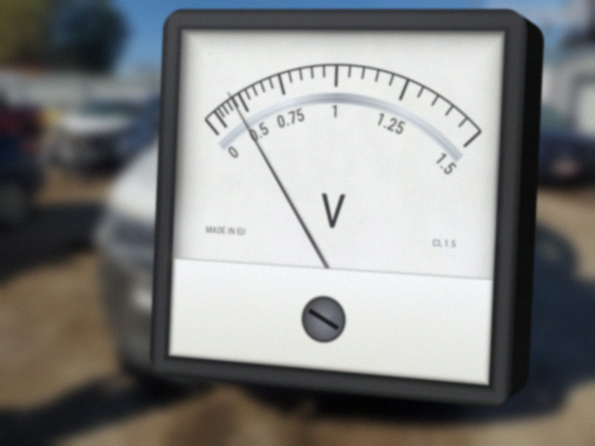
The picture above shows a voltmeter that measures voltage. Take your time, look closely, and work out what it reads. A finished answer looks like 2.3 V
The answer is 0.45 V
